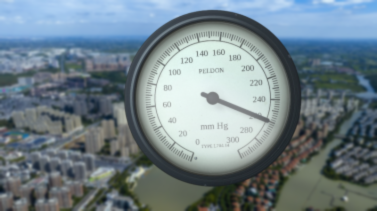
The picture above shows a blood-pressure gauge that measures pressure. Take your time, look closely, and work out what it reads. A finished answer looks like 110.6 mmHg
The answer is 260 mmHg
